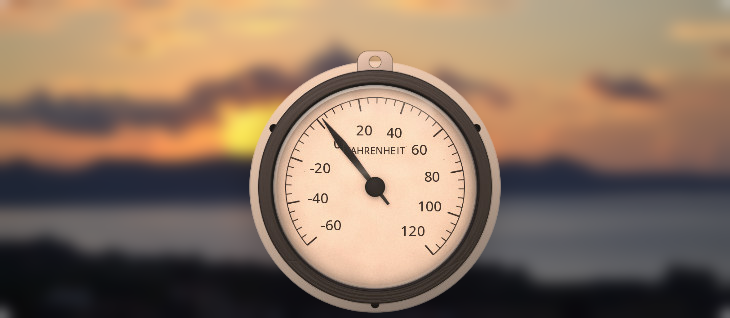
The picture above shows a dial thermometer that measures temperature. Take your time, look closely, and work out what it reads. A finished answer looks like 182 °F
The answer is 2 °F
